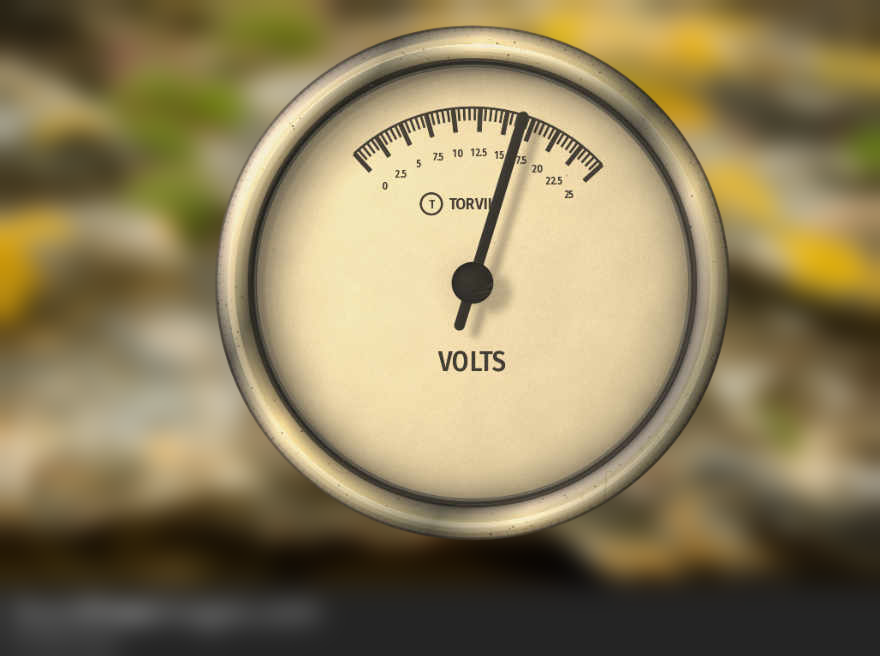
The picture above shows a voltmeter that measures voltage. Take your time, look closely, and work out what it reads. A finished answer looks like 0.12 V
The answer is 16.5 V
